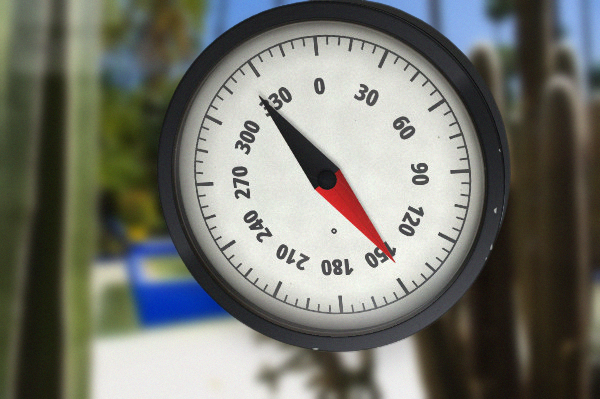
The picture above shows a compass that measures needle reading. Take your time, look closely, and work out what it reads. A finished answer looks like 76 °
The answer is 145 °
